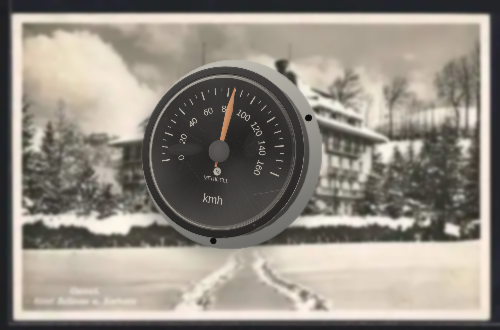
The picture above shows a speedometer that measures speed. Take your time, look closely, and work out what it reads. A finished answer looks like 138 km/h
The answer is 85 km/h
